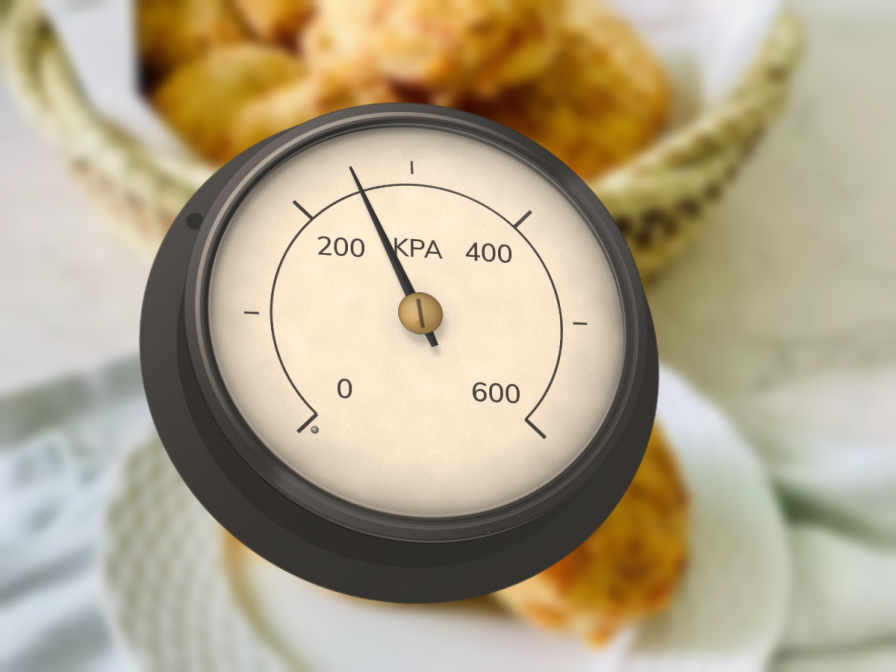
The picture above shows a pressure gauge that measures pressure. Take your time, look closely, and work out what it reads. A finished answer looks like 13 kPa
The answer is 250 kPa
